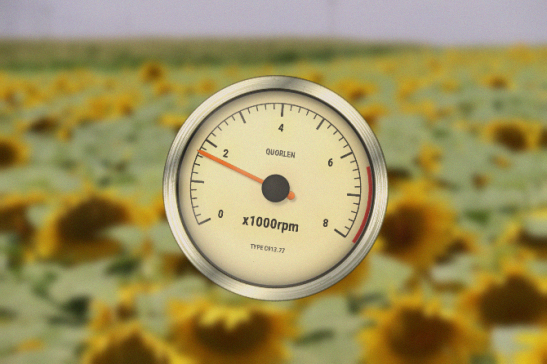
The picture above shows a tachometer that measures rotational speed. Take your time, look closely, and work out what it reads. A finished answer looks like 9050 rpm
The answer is 1700 rpm
